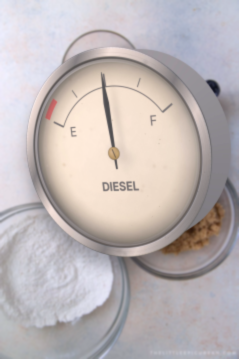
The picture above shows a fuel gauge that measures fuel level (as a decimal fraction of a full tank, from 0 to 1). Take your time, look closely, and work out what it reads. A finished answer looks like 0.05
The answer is 0.5
